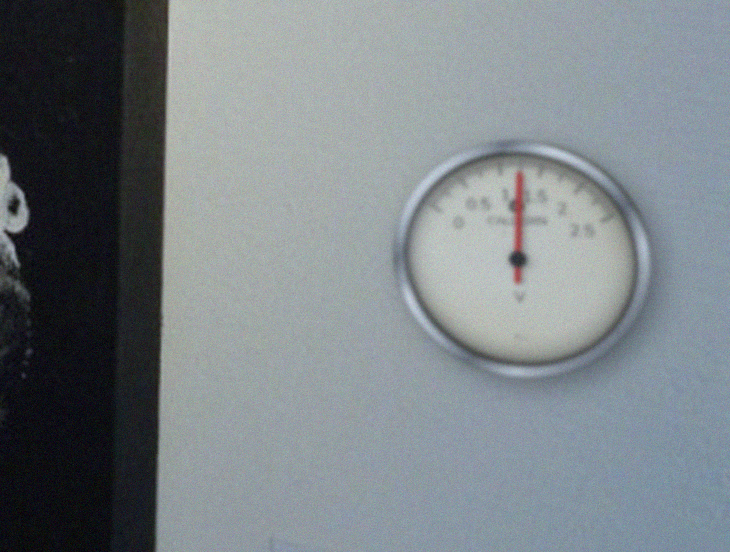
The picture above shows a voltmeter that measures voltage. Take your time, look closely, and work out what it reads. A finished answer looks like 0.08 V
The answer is 1.25 V
